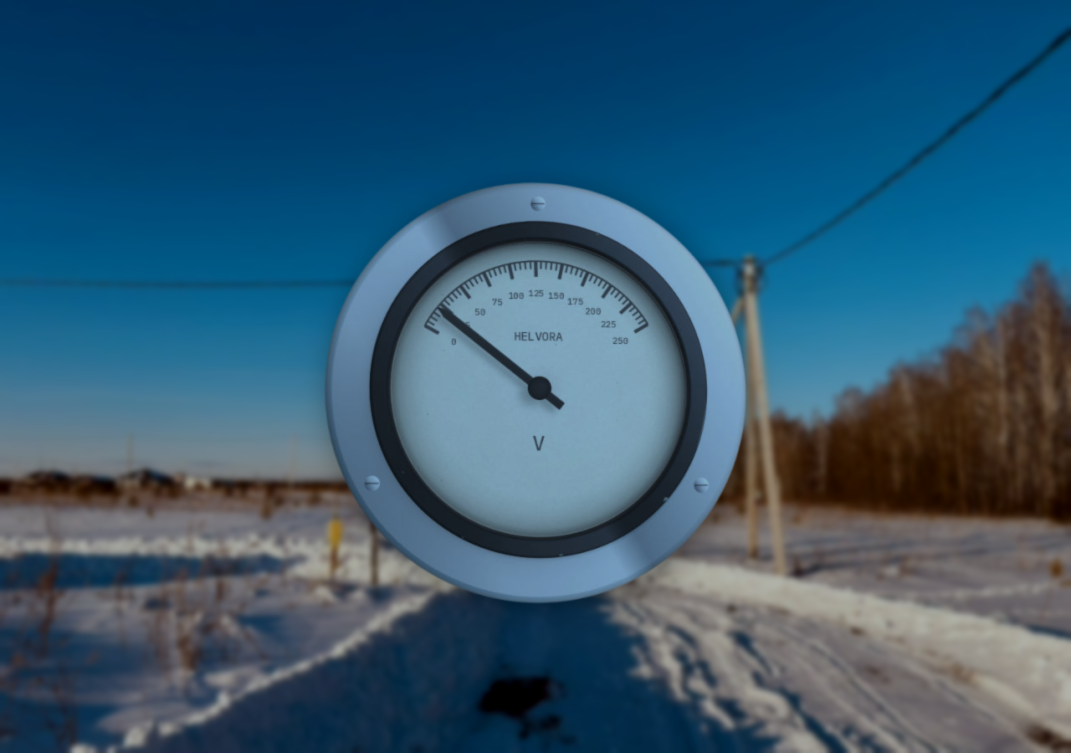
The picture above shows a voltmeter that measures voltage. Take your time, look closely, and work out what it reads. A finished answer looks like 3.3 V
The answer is 20 V
